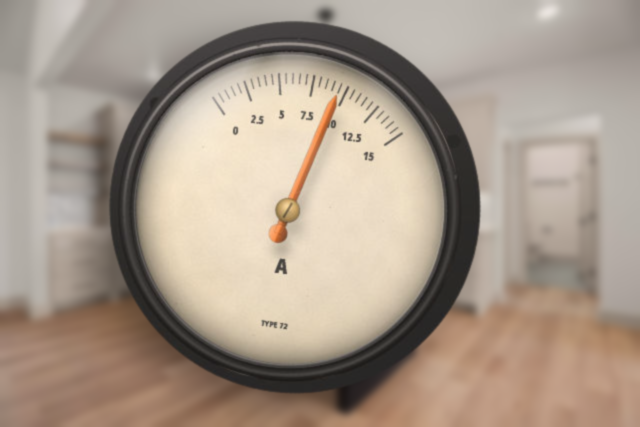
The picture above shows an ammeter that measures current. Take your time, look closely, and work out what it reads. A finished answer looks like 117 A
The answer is 9.5 A
